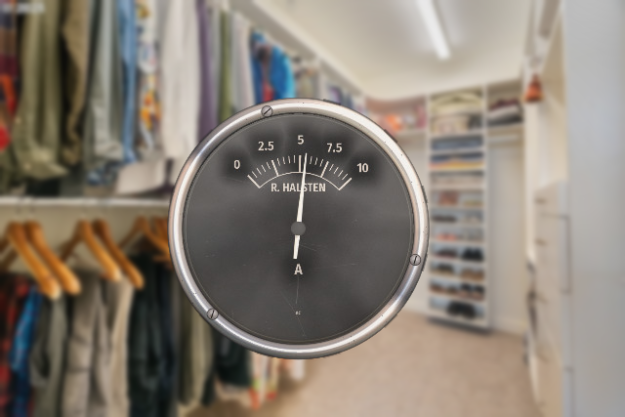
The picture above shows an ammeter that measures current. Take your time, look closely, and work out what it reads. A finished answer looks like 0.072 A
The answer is 5.5 A
